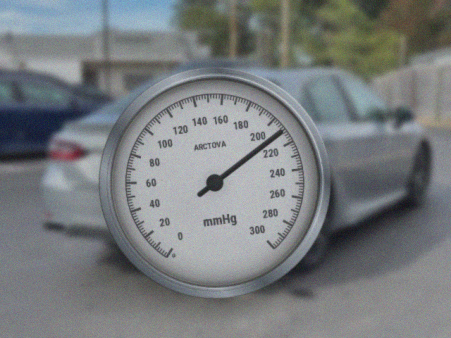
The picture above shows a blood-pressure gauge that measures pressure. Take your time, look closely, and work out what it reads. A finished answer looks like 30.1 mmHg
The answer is 210 mmHg
